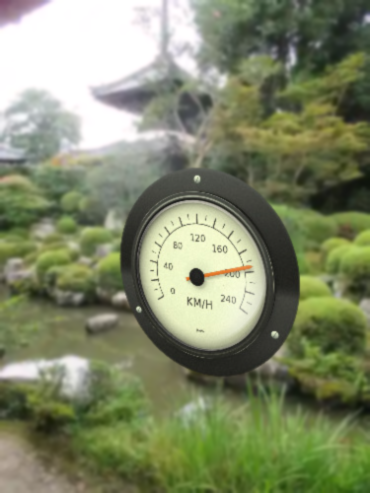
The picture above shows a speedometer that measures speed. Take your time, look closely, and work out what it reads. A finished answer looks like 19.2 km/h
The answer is 195 km/h
